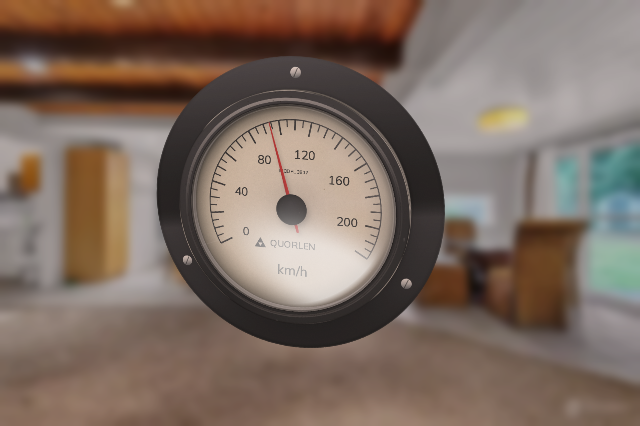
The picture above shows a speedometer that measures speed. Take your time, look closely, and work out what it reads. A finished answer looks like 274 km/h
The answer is 95 km/h
